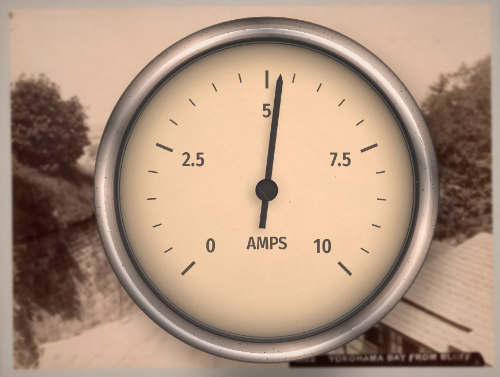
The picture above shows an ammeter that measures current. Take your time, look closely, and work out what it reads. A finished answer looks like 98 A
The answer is 5.25 A
